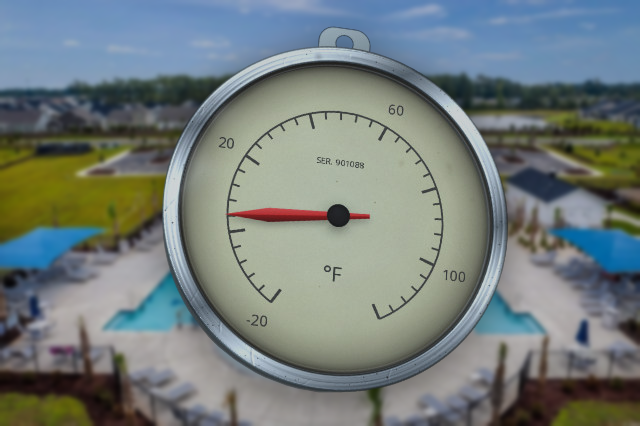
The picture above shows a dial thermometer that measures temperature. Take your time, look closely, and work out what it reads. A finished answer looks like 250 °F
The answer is 4 °F
